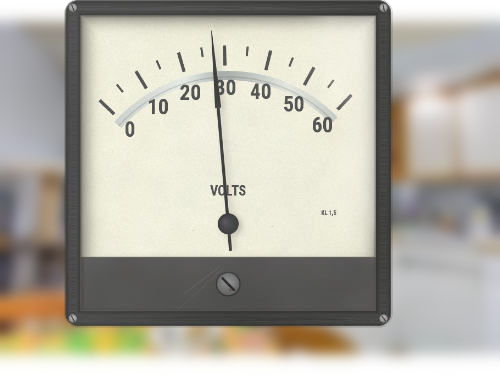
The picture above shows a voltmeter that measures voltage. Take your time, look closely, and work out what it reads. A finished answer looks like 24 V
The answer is 27.5 V
